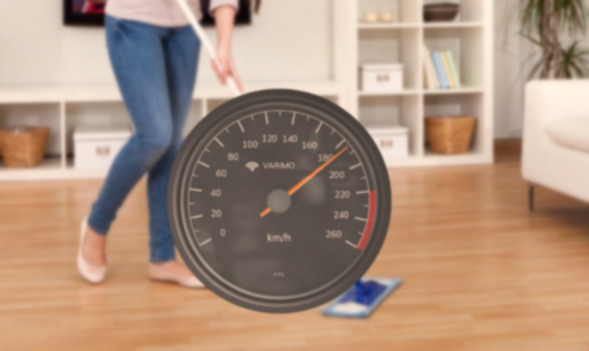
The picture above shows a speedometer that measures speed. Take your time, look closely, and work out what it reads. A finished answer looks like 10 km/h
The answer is 185 km/h
